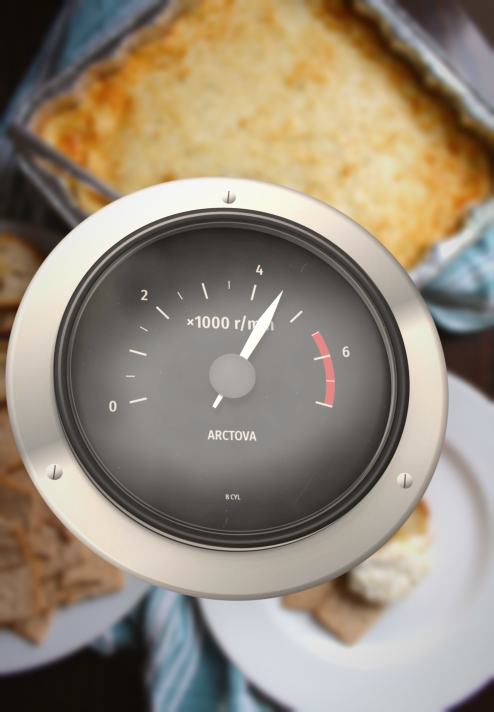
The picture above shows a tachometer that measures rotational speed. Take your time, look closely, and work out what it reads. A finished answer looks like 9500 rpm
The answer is 4500 rpm
